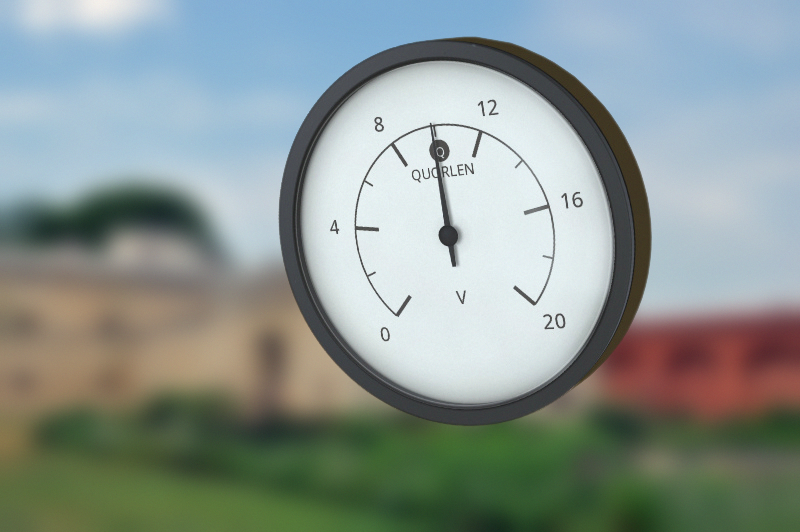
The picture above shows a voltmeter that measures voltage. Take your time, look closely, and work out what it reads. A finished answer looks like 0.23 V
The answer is 10 V
